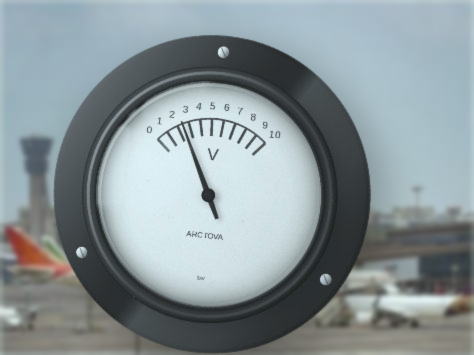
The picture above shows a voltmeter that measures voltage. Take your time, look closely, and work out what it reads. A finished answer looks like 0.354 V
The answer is 2.5 V
